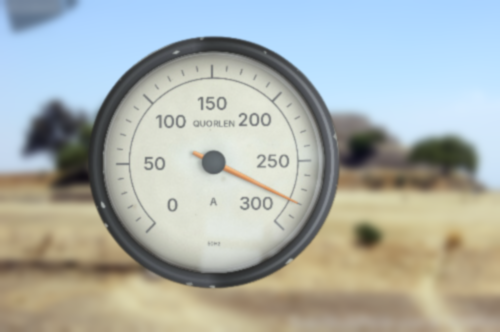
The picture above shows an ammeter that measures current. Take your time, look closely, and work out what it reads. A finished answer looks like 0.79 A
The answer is 280 A
